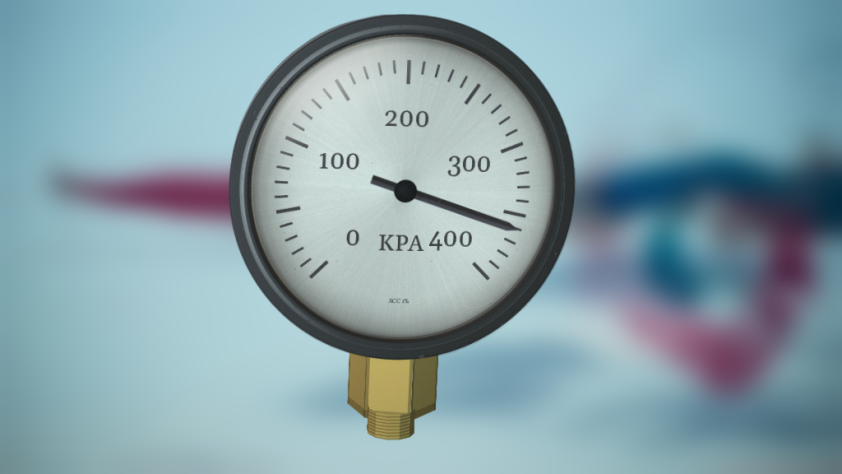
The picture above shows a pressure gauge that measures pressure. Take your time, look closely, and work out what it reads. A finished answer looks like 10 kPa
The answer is 360 kPa
